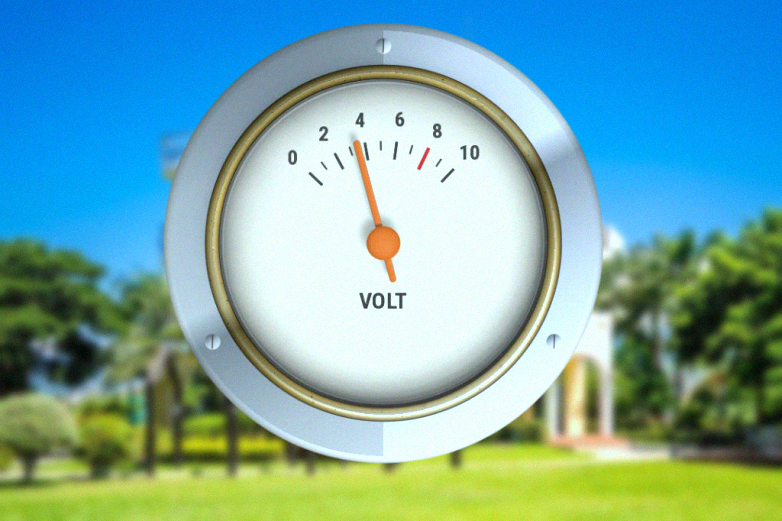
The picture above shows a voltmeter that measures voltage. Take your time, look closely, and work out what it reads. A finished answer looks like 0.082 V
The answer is 3.5 V
